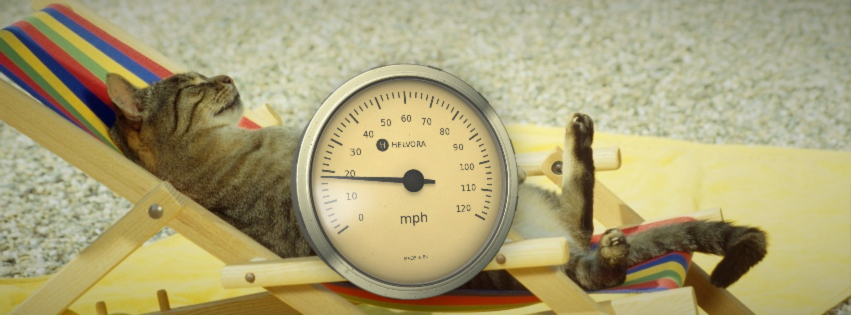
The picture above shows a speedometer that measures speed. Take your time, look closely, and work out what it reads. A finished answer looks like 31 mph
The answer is 18 mph
